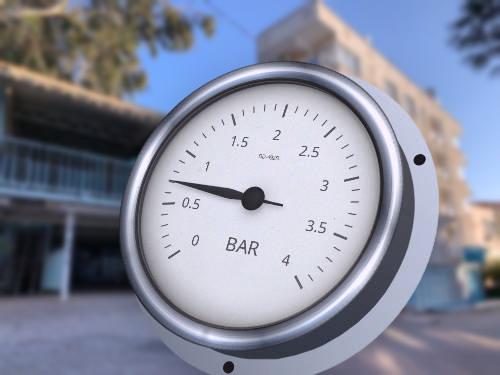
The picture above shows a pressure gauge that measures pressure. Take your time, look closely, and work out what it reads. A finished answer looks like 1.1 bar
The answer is 0.7 bar
